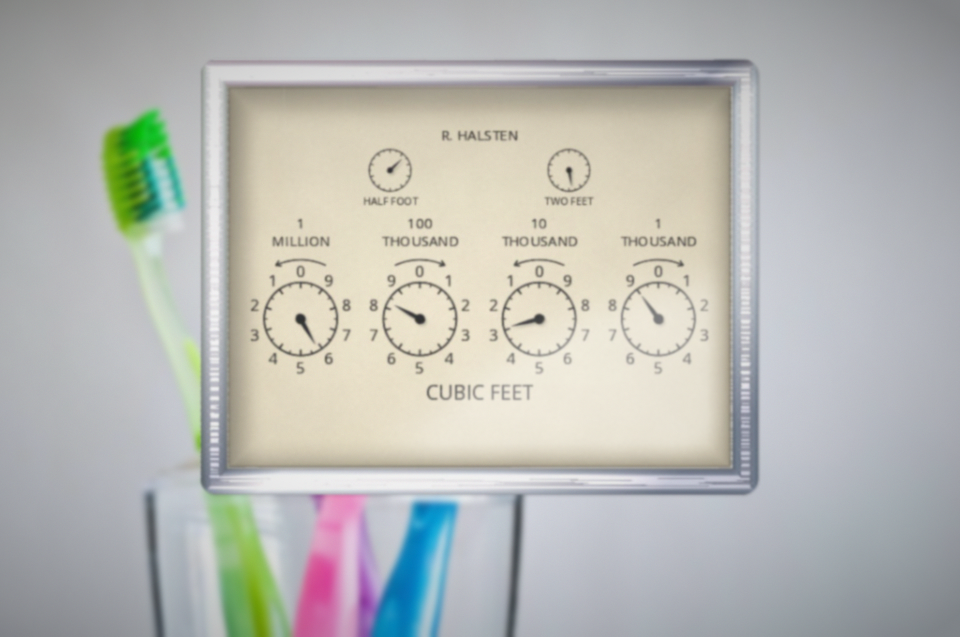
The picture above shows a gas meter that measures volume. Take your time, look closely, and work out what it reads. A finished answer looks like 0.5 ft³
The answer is 582900 ft³
